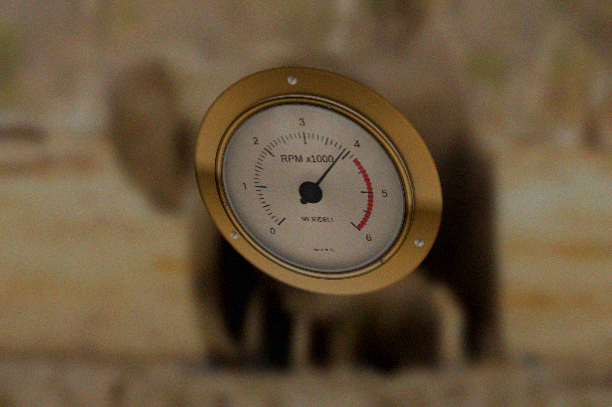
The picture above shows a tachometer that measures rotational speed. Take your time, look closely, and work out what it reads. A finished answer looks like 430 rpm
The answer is 3900 rpm
